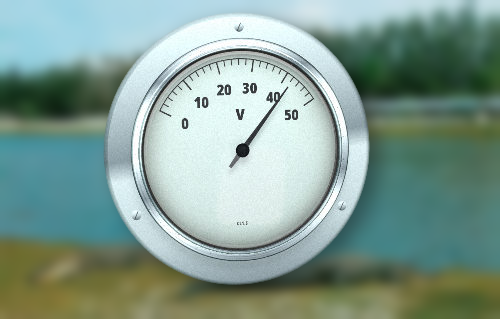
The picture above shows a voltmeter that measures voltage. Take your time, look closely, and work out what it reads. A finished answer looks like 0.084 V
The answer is 42 V
